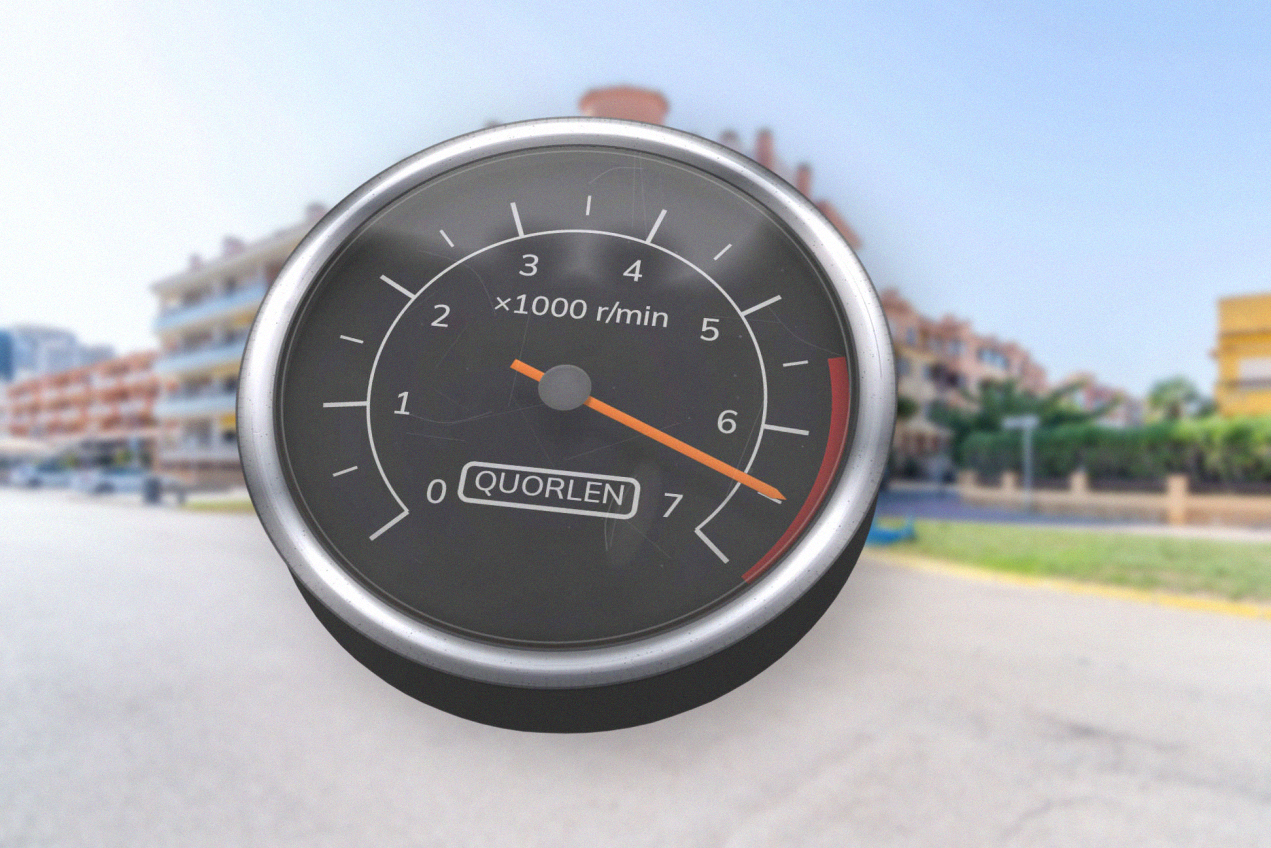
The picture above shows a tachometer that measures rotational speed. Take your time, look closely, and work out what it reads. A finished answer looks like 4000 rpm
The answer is 6500 rpm
